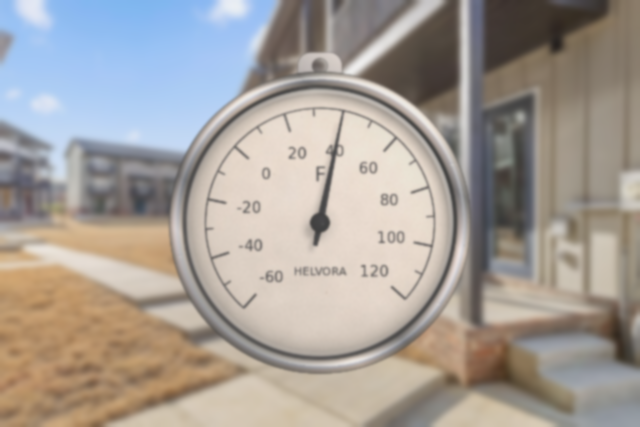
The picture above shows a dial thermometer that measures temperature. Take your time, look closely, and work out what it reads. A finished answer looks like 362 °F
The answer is 40 °F
